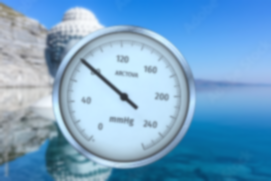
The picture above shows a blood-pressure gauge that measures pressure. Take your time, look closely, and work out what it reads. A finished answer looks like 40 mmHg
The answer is 80 mmHg
